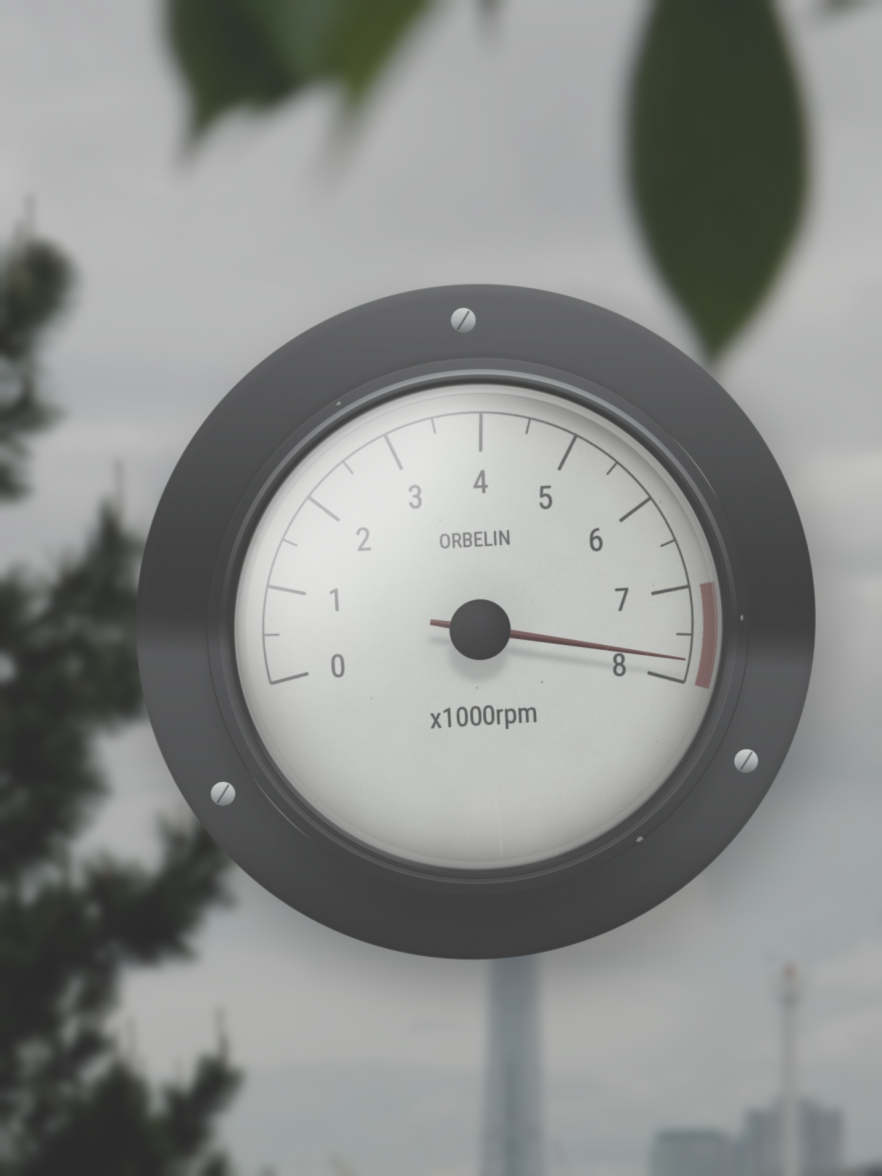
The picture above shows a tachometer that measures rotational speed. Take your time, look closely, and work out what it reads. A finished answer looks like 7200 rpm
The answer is 7750 rpm
